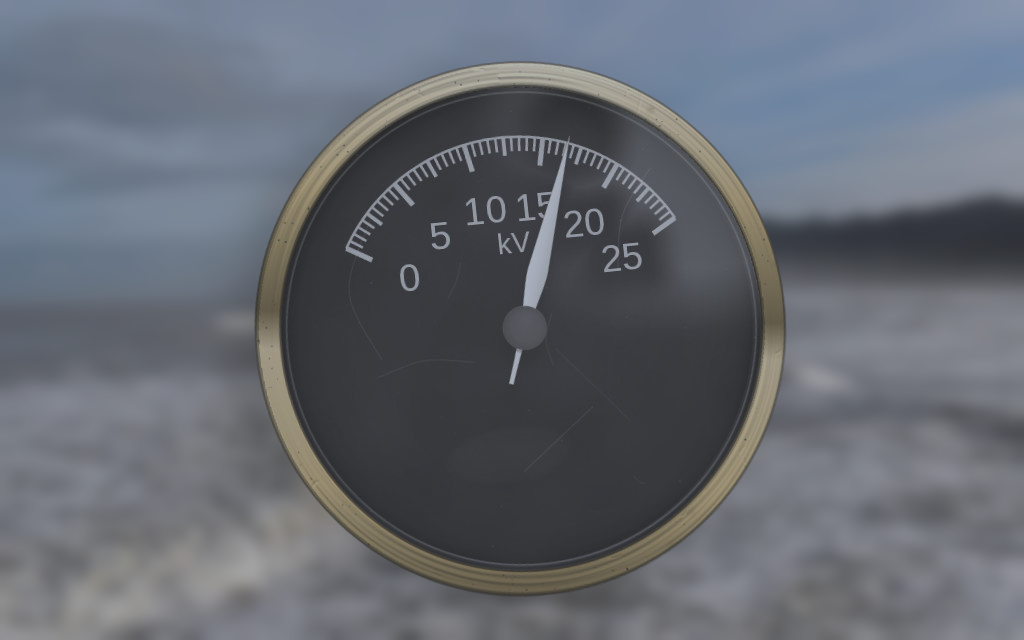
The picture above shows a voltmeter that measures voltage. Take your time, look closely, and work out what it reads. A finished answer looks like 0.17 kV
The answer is 16.5 kV
